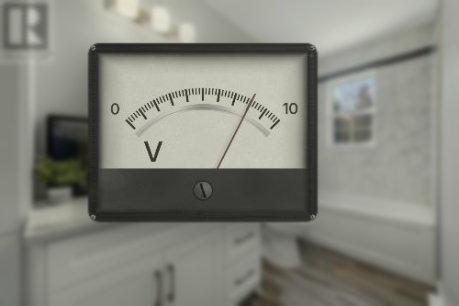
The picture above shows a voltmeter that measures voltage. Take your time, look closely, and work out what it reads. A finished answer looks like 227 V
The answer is 8 V
